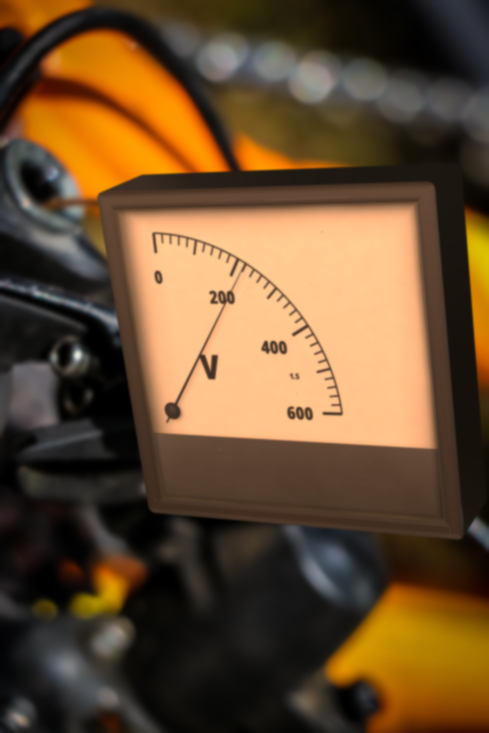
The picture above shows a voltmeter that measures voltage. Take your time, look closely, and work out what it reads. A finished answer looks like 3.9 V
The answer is 220 V
